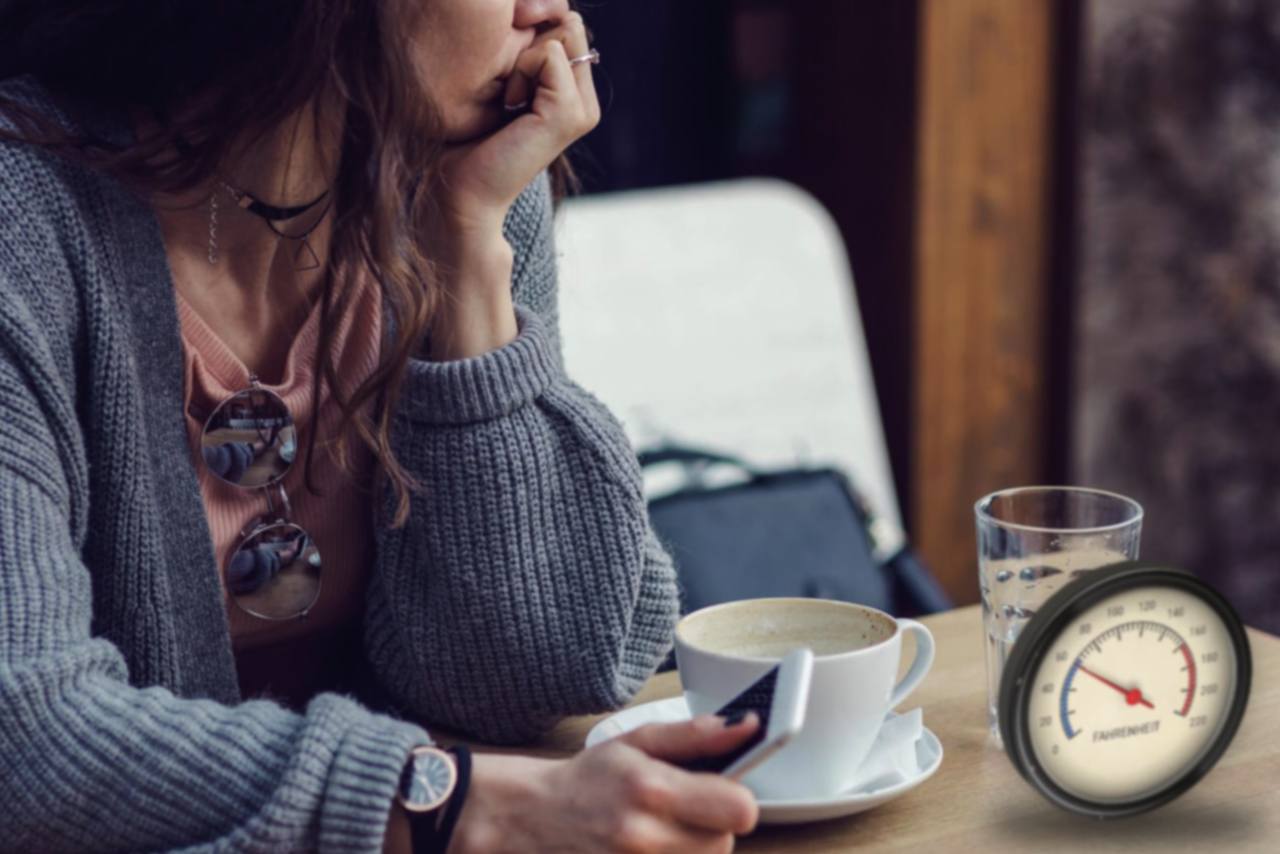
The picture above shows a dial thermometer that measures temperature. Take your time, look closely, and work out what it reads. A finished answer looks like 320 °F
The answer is 60 °F
